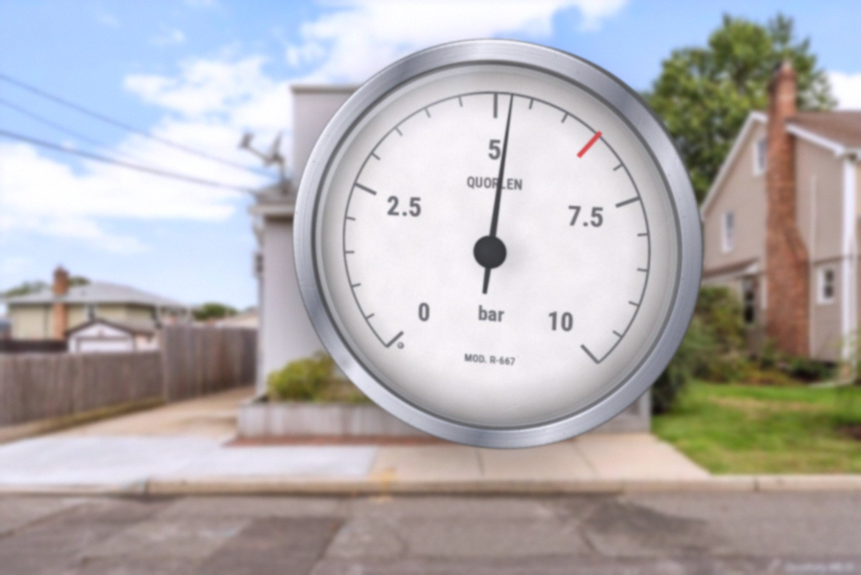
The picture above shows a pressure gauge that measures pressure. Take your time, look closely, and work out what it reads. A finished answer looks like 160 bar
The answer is 5.25 bar
